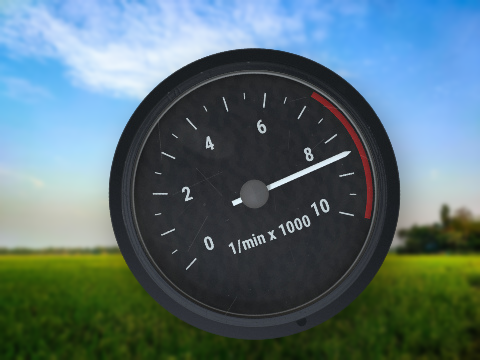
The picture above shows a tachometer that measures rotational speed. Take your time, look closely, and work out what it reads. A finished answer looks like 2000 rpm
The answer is 8500 rpm
